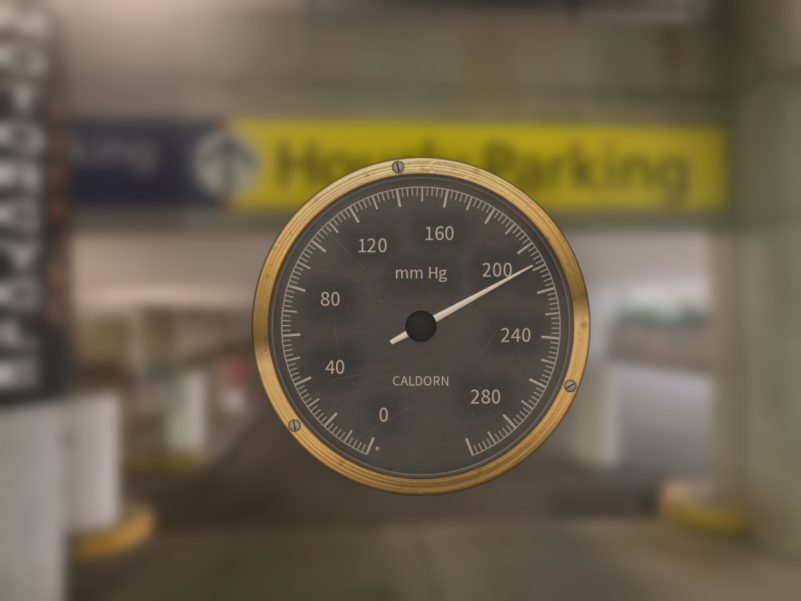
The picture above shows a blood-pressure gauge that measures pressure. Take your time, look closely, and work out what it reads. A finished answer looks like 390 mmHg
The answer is 208 mmHg
